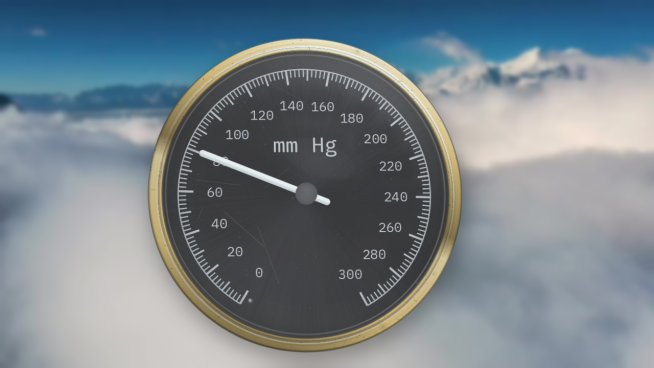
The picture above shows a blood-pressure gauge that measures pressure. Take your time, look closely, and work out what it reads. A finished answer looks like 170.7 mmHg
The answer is 80 mmHg
